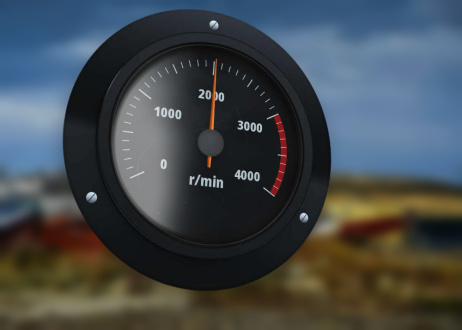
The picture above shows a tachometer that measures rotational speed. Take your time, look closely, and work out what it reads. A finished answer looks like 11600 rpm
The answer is 2000 rpm
